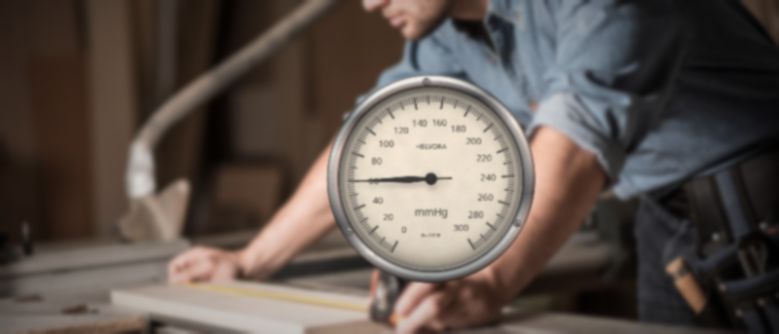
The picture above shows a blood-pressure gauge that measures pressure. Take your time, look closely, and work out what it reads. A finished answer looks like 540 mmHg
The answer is 60 mmHg
